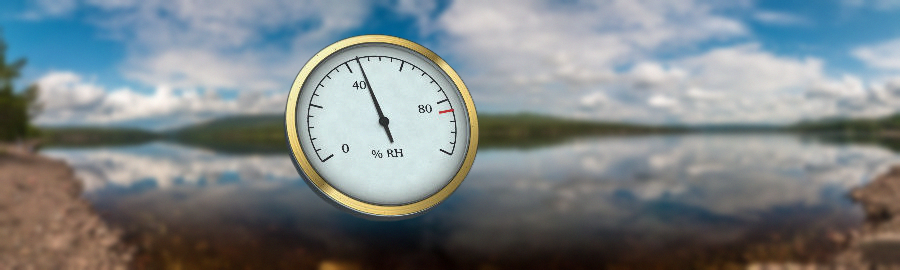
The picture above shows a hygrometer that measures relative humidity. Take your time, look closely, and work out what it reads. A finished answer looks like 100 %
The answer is 44 %
